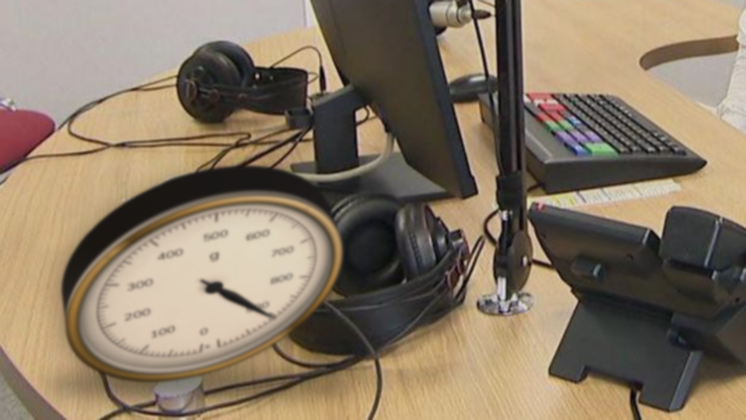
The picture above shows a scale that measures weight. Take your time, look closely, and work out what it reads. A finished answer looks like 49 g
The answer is 900 g
